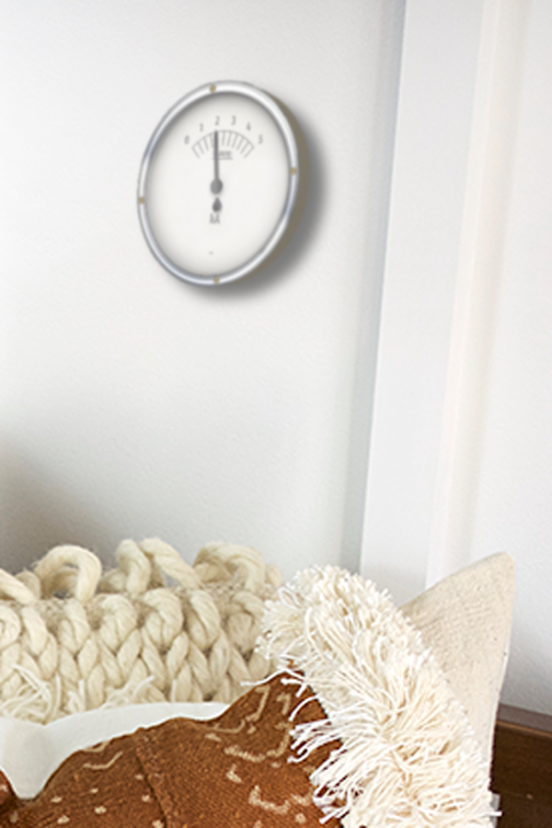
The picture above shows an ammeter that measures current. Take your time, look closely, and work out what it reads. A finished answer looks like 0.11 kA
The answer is 2 kA
